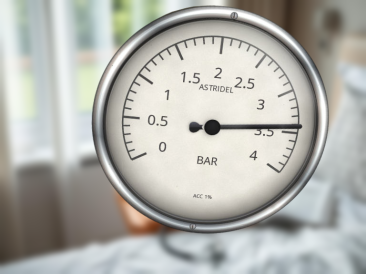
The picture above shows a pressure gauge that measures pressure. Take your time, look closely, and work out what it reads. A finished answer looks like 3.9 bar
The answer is 3.4 bar
